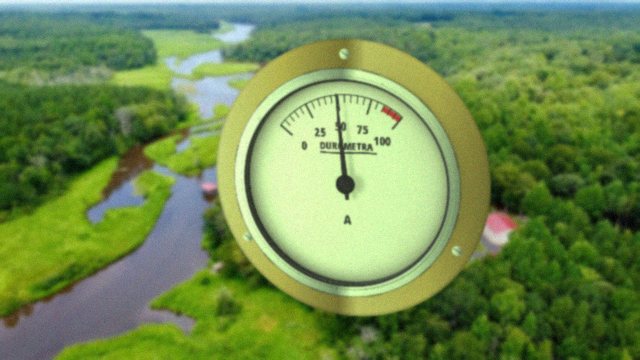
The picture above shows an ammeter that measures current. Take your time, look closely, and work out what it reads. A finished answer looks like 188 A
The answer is 50 A
